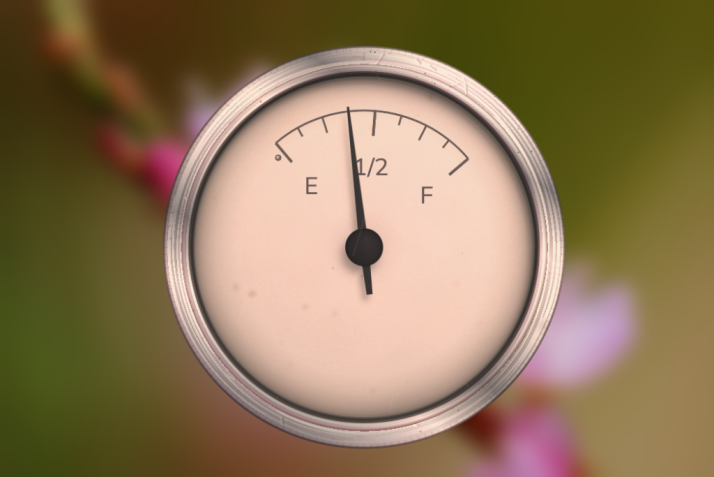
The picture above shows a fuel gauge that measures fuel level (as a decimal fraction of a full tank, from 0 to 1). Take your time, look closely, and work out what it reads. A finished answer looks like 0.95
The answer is 0.375
